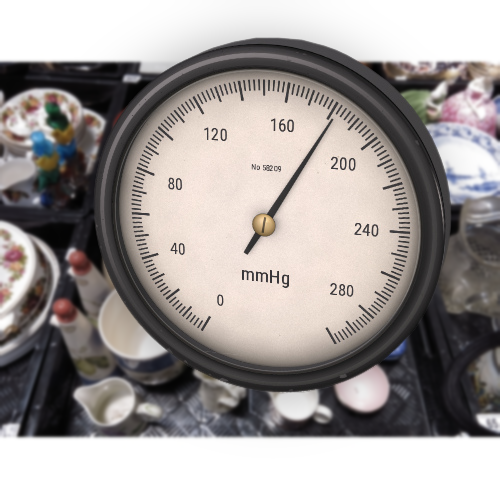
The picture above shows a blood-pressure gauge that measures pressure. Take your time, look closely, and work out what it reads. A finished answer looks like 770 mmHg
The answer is 182 mmHg
